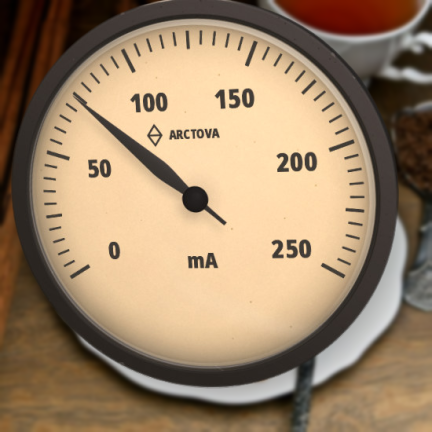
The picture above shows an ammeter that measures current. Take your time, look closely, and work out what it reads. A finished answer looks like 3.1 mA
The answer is 75 mA
